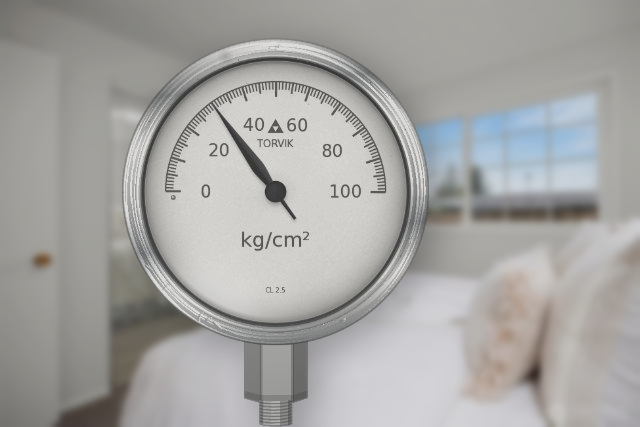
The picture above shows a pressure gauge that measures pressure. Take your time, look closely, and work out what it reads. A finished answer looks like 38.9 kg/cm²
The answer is 30 kg/cm²
